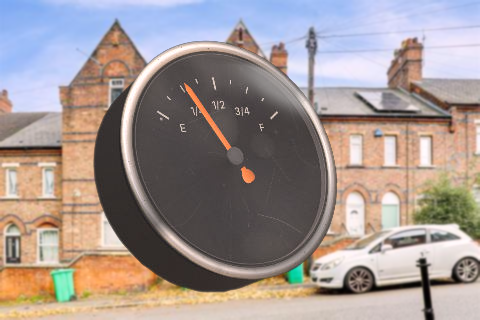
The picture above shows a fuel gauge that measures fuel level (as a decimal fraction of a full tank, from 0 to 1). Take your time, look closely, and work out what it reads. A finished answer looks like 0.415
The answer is 0.25
